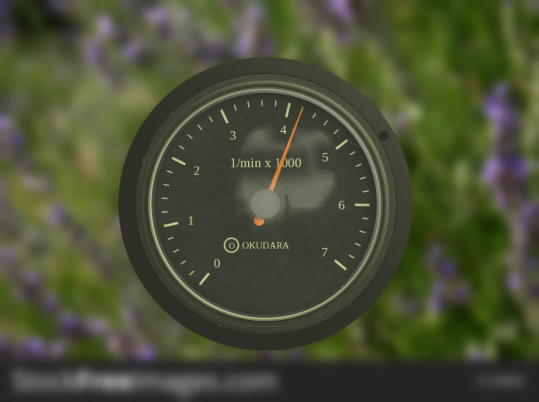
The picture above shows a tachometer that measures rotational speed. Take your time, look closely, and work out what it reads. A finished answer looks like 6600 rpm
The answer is 4200 rpm
